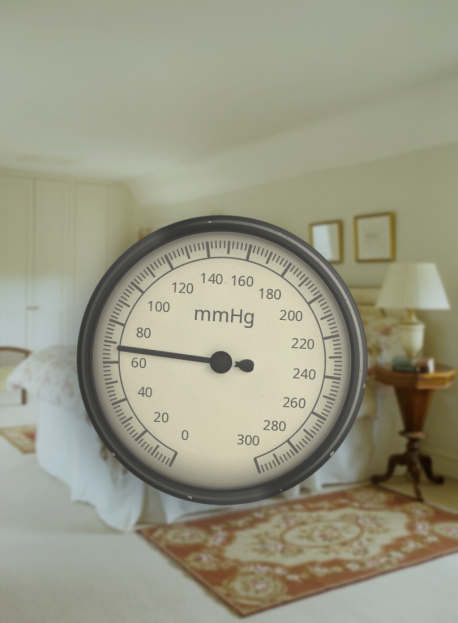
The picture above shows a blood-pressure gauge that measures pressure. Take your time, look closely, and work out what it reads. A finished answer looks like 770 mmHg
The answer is 68 mmHg
